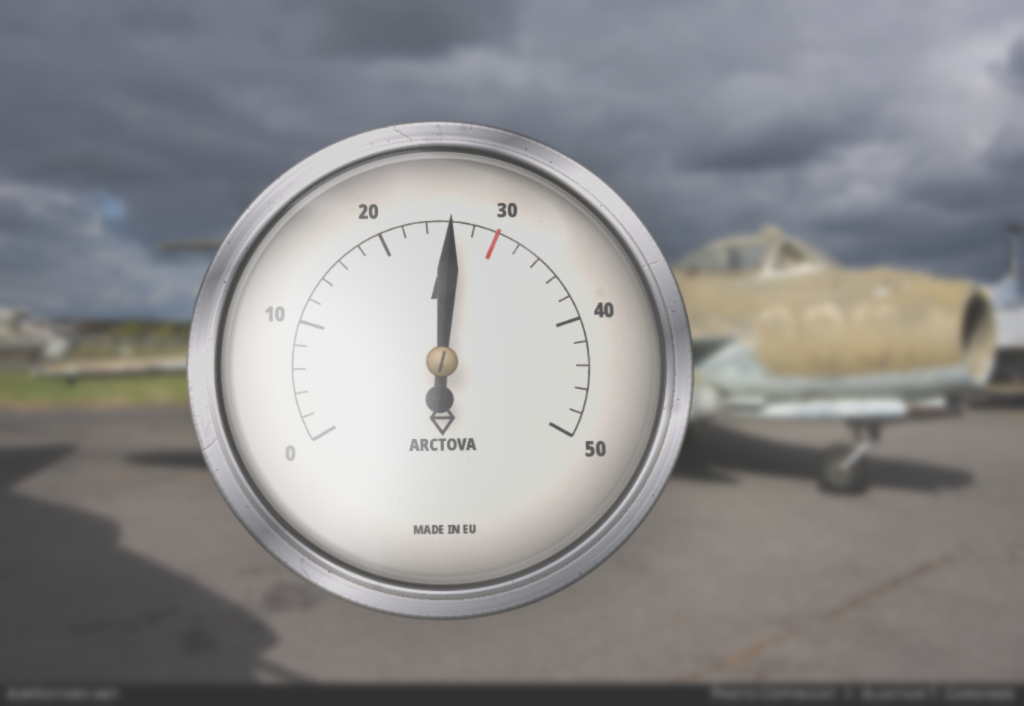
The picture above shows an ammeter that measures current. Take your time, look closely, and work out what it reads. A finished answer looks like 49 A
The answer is 26 A
